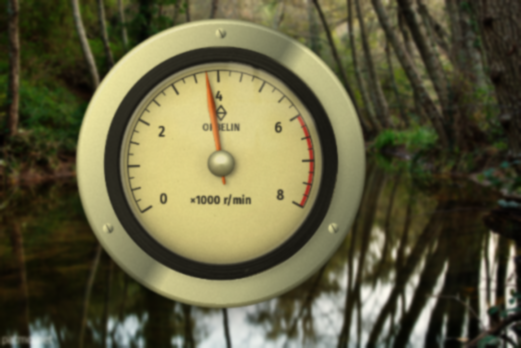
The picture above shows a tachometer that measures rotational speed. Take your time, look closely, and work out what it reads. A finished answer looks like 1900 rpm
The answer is 3750 rpm
